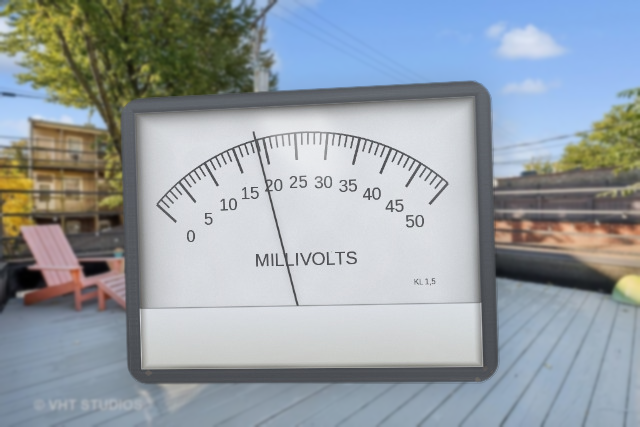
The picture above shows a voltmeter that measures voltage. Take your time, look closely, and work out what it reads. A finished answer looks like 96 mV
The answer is 19 mV
